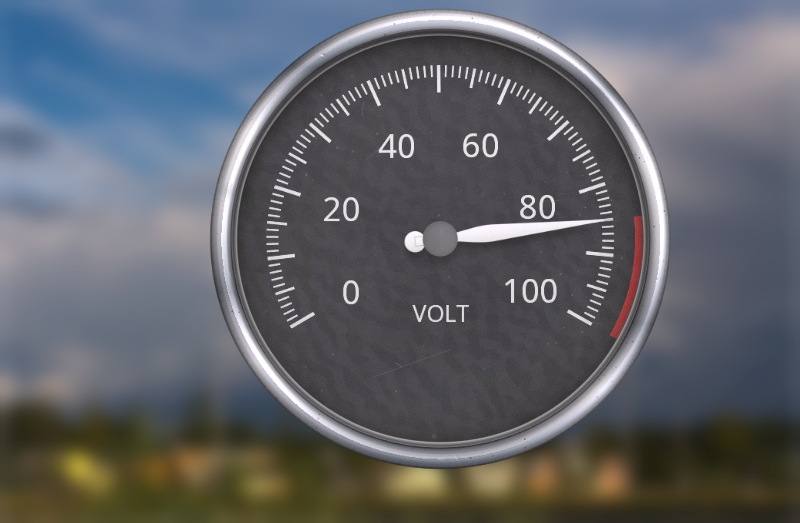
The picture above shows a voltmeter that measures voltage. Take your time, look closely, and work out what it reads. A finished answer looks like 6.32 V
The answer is 85 V
